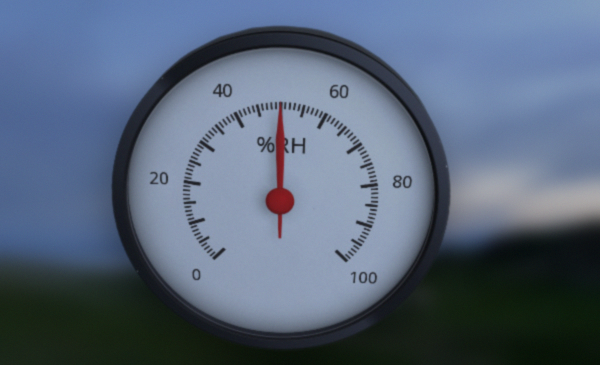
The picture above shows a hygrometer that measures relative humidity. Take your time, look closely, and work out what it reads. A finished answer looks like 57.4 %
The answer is 50 %
